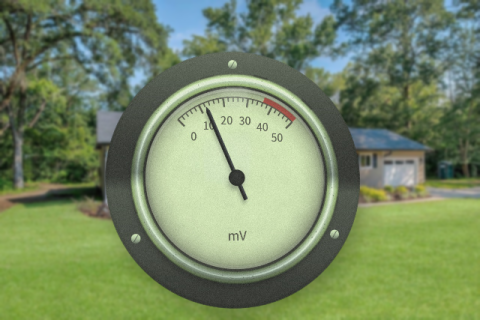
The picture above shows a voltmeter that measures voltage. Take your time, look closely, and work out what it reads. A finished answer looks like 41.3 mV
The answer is 12 mV
